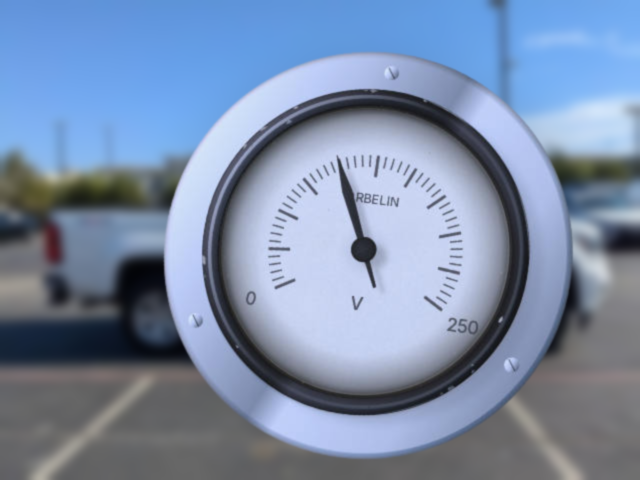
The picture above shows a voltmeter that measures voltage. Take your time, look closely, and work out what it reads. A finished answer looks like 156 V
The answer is 100 V
